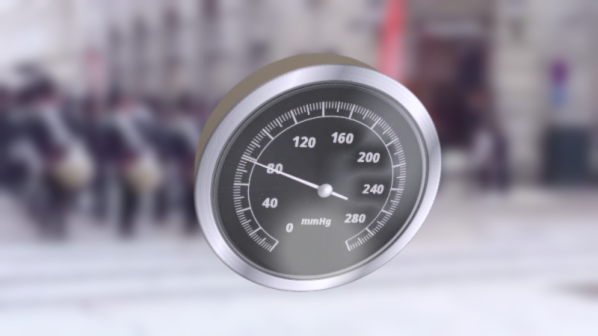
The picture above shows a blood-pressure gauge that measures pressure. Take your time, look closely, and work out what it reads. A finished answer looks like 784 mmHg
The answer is 80 mmHg
